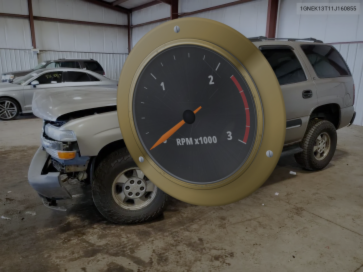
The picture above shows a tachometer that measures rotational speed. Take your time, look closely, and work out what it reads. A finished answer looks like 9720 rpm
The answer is 0 rpm
